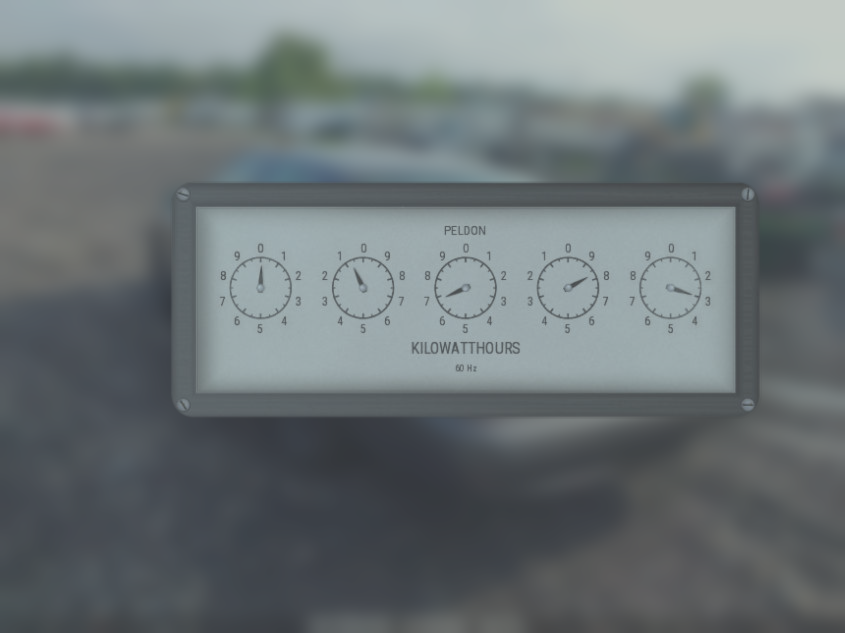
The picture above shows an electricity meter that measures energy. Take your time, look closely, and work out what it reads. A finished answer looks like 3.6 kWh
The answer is 683 kWh
